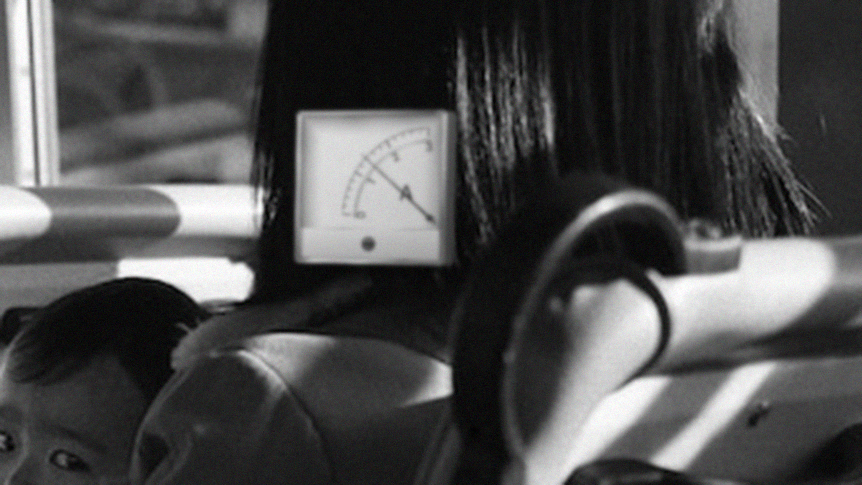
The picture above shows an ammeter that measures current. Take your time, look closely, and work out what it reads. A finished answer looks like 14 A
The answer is 1.4 A
